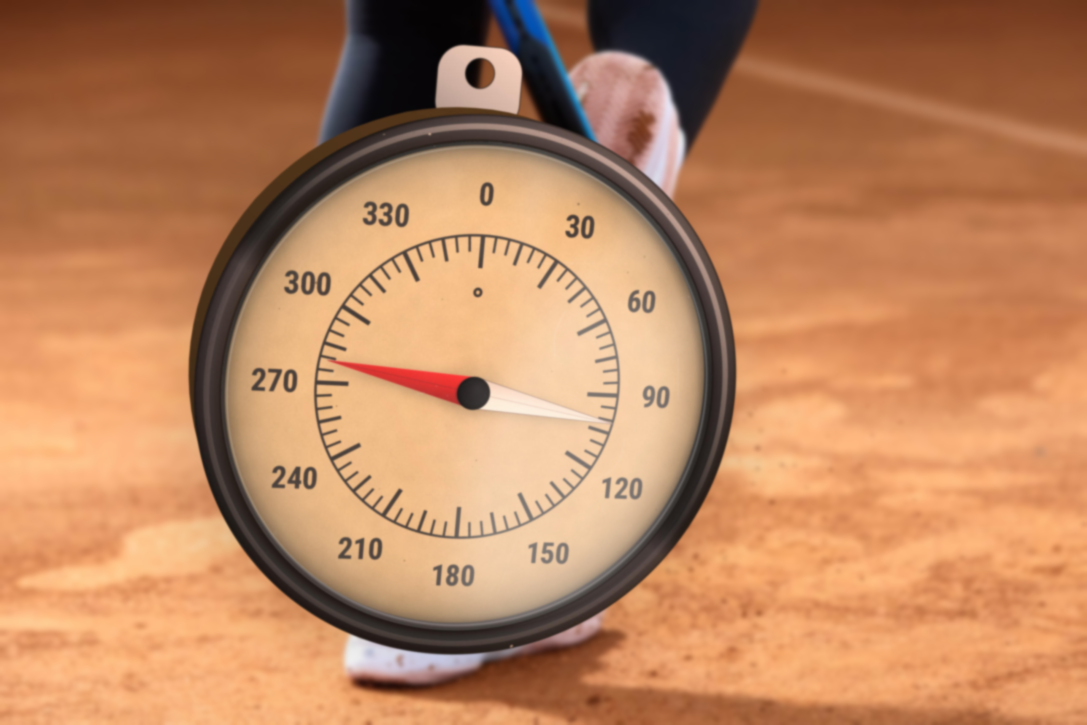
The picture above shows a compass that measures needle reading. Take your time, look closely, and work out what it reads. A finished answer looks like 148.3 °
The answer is 280 °
